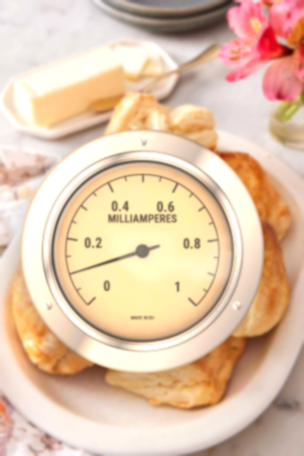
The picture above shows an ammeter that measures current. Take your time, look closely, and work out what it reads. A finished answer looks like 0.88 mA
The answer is 0.1 mA
